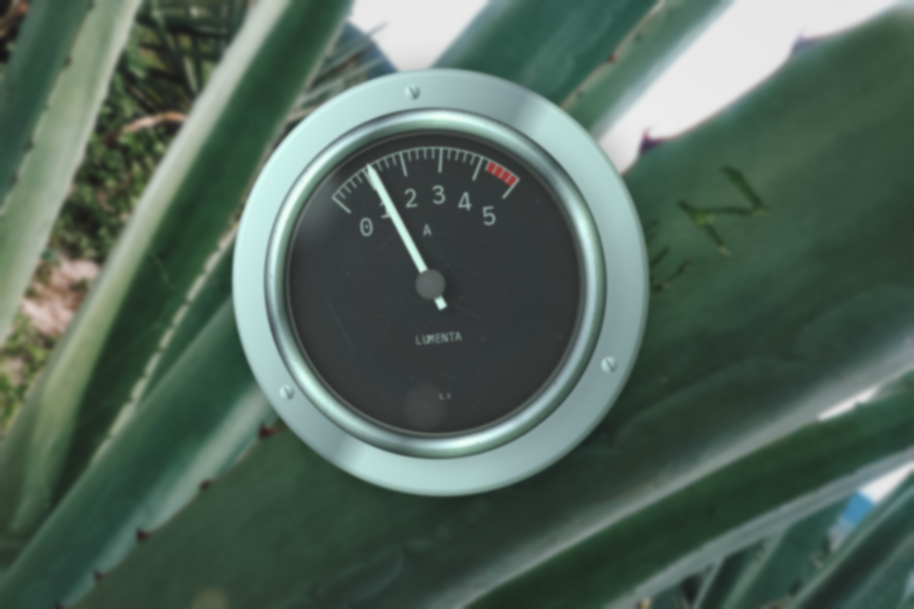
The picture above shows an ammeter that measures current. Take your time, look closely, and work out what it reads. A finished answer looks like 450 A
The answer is 1.2 A
